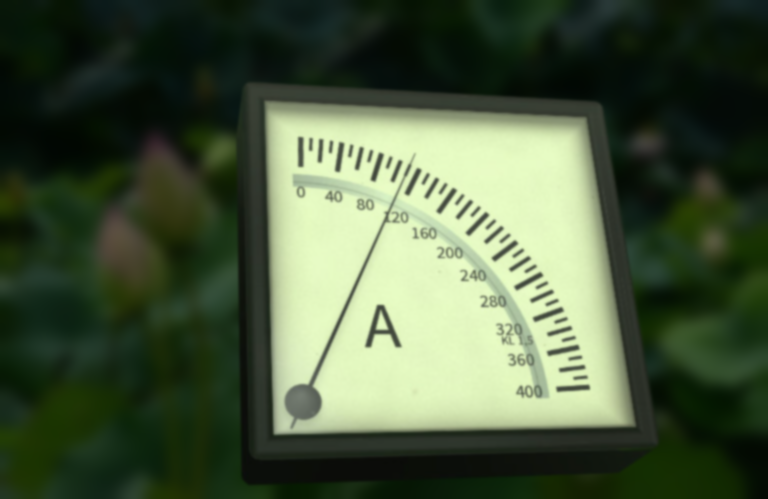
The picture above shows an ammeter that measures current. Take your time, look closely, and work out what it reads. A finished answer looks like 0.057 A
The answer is 110 A
